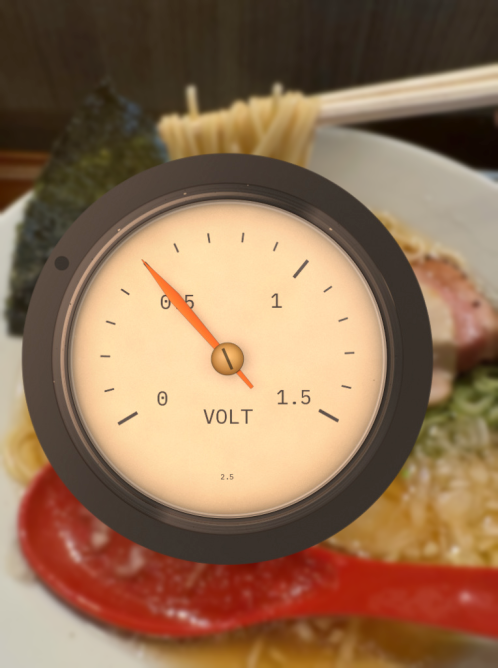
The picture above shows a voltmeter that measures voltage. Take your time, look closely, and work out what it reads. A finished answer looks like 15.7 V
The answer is 0.5 V
